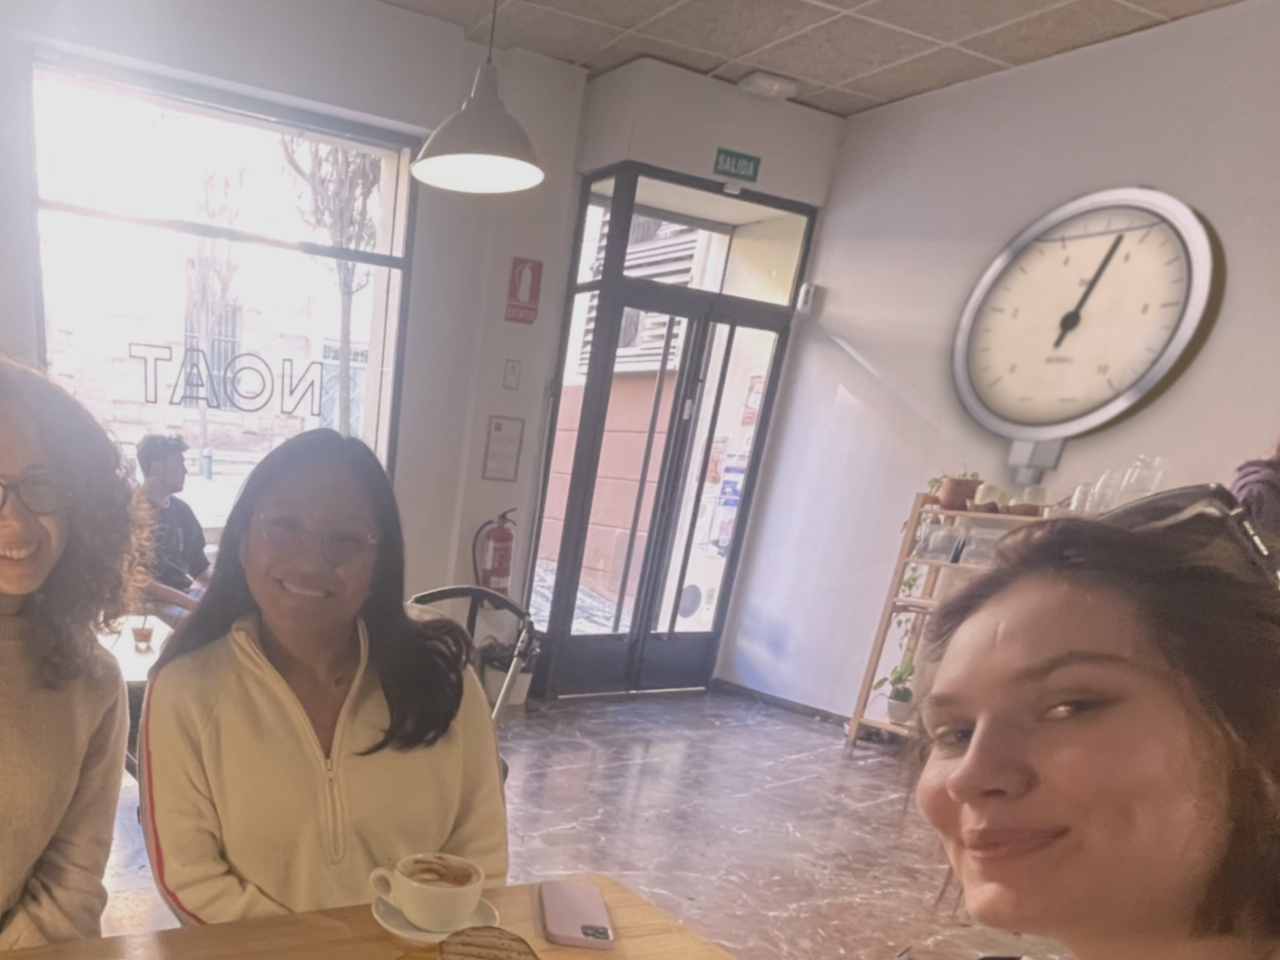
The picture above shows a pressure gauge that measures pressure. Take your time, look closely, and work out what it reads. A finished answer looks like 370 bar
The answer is 5.5 bar
